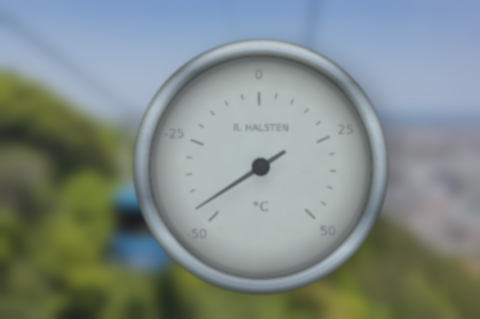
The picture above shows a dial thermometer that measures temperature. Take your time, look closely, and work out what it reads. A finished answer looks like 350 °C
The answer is -45 °C
